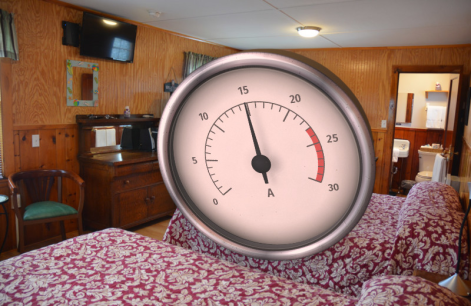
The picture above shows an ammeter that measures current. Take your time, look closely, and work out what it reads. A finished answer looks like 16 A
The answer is 15 A
